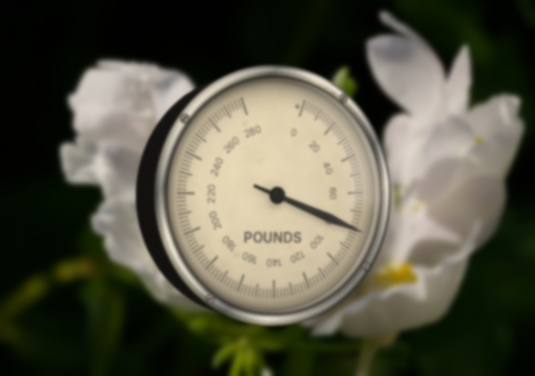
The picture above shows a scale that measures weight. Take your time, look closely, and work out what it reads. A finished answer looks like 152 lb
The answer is 80 lb
